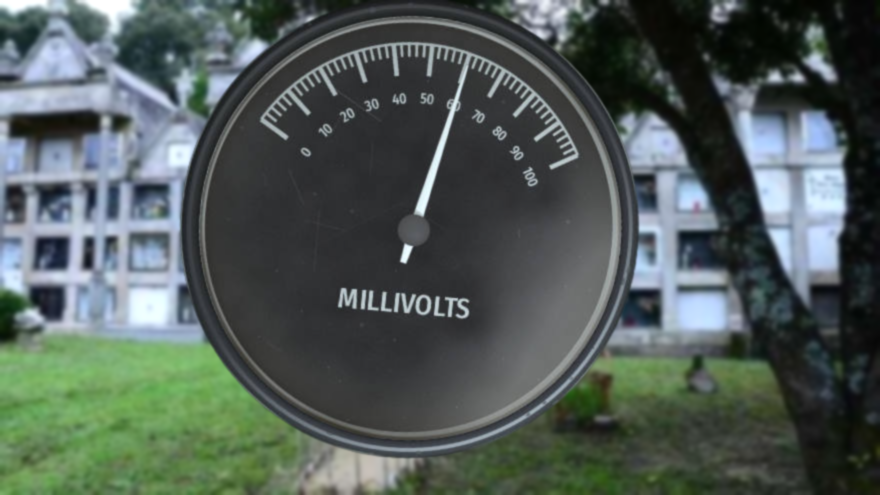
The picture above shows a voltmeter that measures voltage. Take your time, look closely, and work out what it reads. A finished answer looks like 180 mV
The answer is 60 mV
